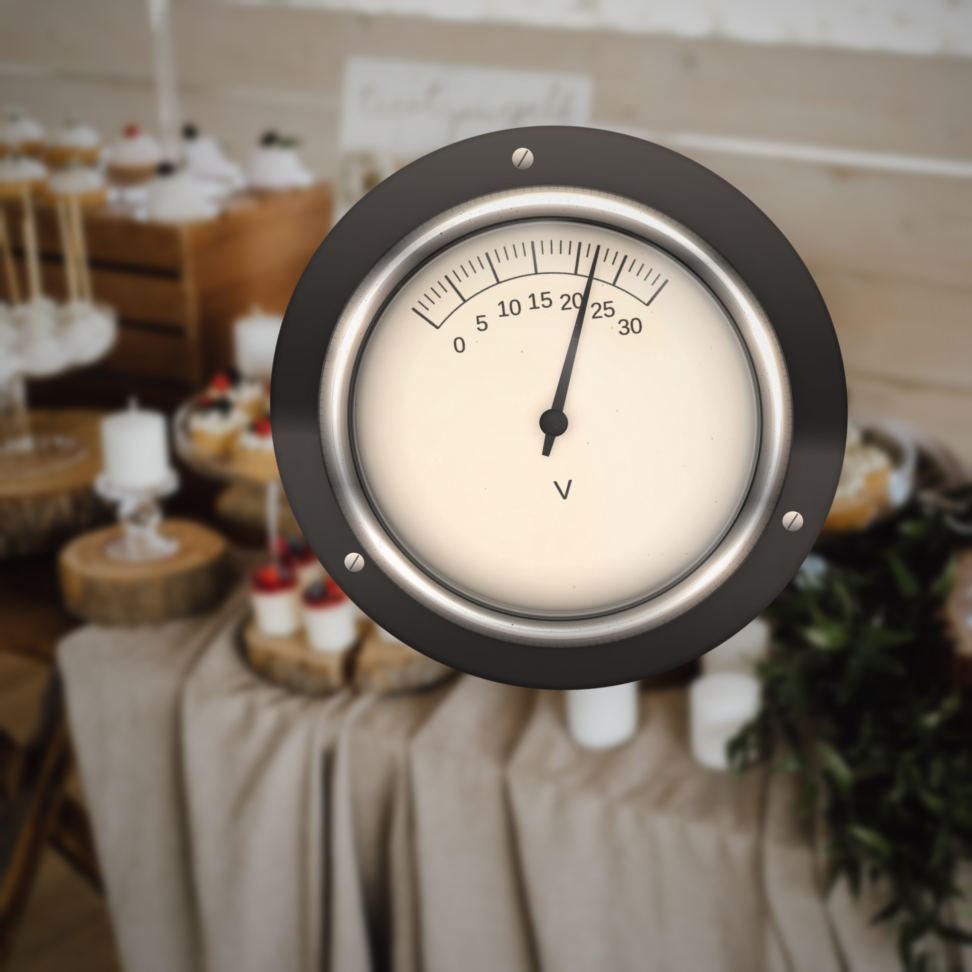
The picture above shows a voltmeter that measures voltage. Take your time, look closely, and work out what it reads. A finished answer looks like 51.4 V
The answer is 22 V
